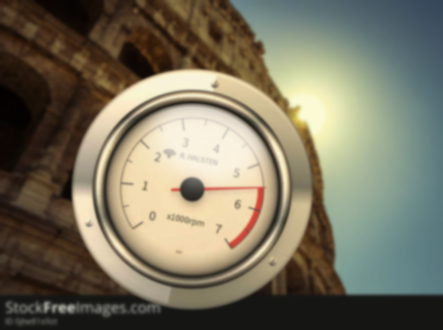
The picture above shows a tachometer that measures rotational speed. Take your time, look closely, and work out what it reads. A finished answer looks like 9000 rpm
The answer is 5500 rpm
